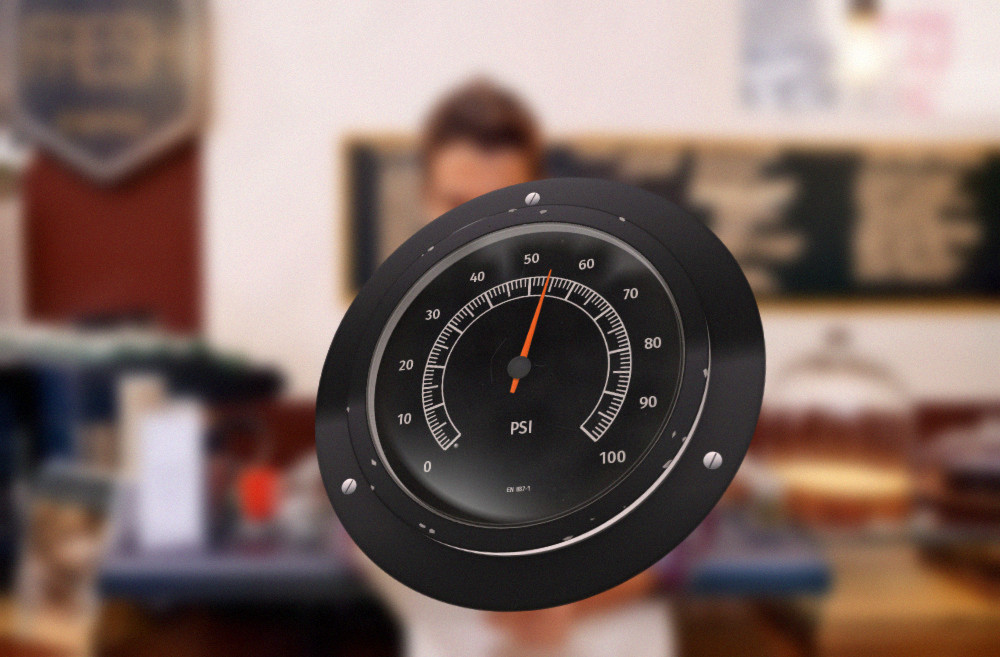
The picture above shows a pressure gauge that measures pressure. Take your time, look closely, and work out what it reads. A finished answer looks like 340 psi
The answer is 55 psi
